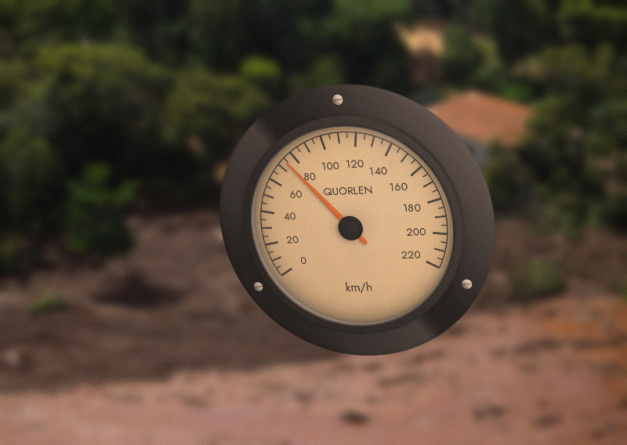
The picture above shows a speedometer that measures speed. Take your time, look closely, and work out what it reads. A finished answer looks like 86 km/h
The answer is 75 km/h
